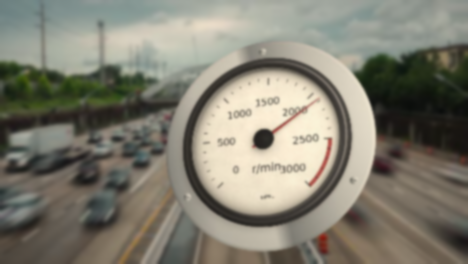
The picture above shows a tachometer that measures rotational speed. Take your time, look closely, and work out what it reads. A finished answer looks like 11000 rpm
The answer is 2100 rpm
